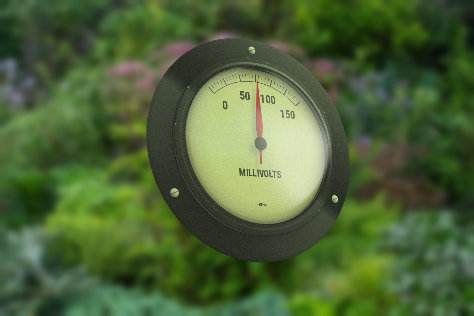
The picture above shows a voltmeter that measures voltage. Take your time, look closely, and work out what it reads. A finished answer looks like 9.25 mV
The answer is 75 mV
